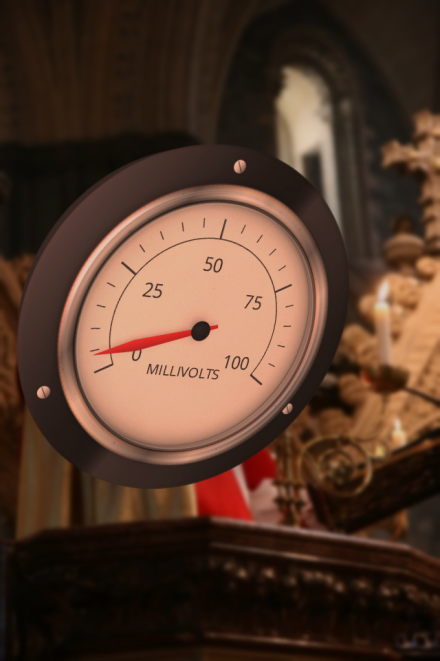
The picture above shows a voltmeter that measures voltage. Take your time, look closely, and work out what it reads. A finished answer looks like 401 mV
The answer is 5 mV
